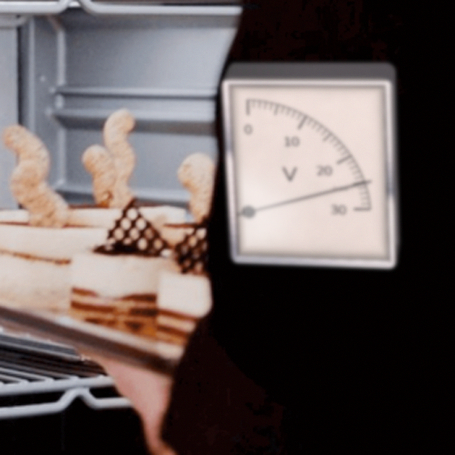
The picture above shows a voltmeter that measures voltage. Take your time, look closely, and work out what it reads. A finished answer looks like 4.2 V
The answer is 25 V
